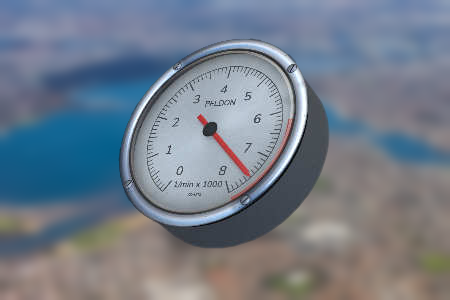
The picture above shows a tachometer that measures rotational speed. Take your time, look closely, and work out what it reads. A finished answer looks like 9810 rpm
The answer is 7500 rpm
